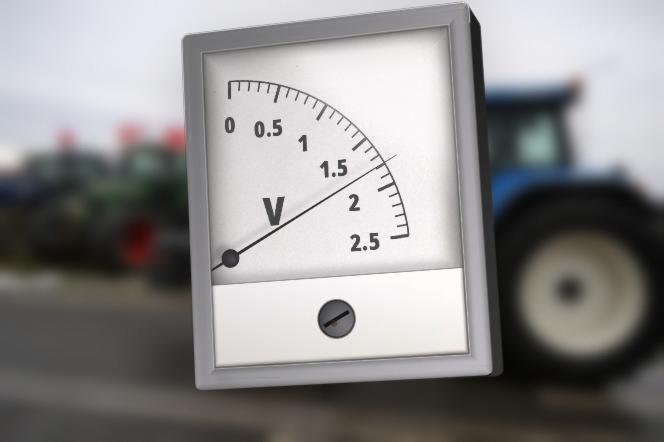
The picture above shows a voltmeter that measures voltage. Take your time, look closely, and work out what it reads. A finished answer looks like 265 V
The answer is 1.8 V
